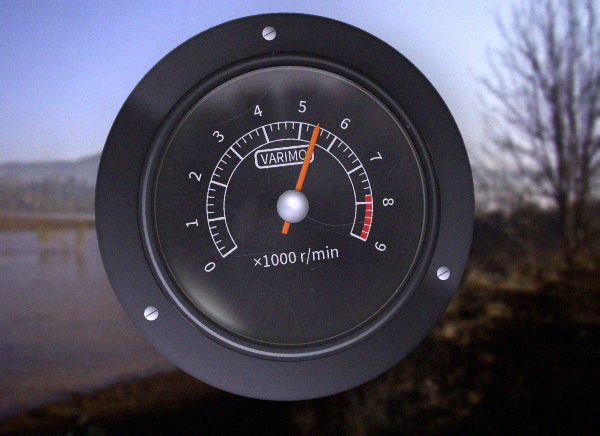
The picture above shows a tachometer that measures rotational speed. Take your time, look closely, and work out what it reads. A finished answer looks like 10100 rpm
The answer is 5400 rpm
